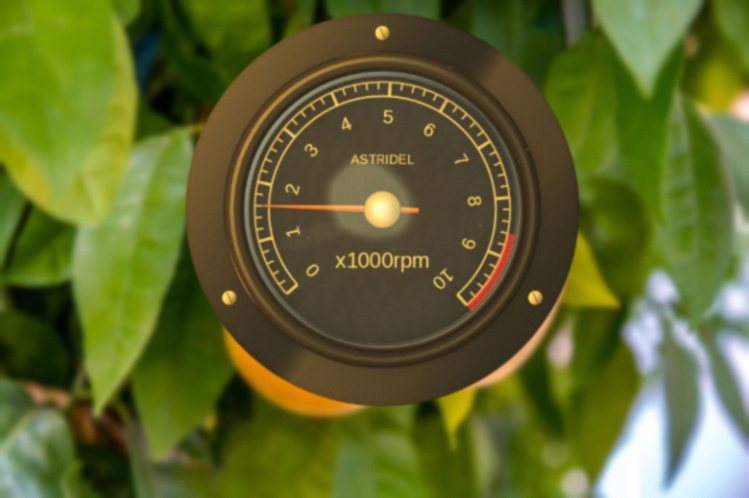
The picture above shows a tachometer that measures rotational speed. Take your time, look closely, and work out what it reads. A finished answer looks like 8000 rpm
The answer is 1600 rpm
